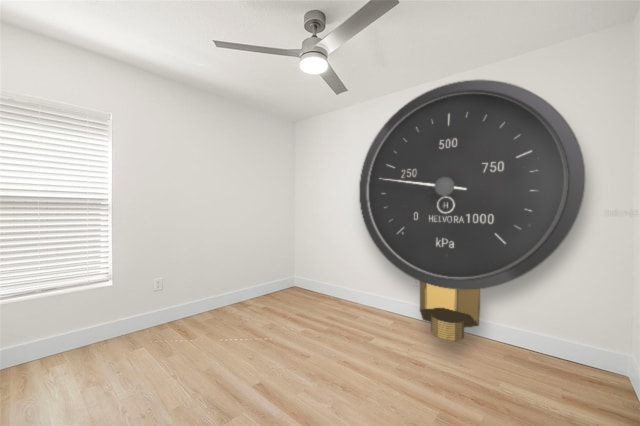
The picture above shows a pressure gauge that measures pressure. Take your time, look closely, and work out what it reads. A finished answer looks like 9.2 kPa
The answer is 200 kPa
